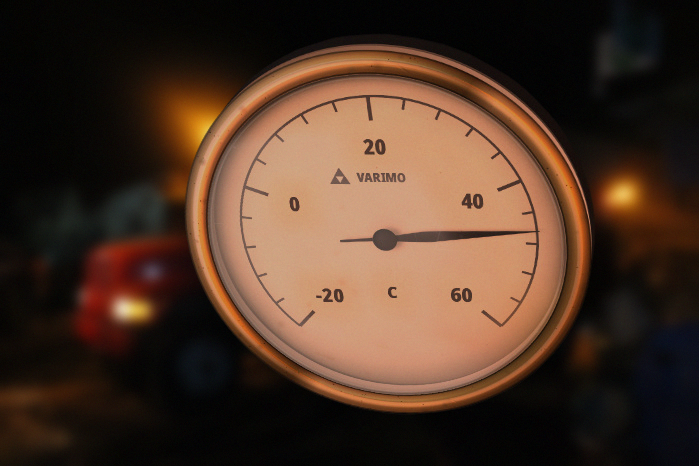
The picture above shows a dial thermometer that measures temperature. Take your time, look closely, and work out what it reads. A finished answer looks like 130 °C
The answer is 46 °C
